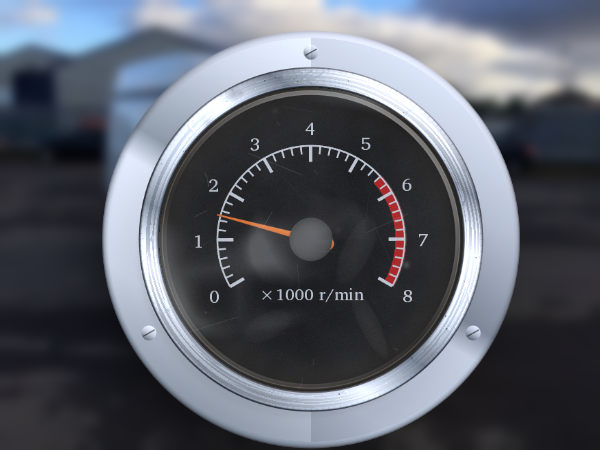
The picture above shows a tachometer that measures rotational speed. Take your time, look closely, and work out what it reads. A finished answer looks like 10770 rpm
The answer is 1500 rpm
